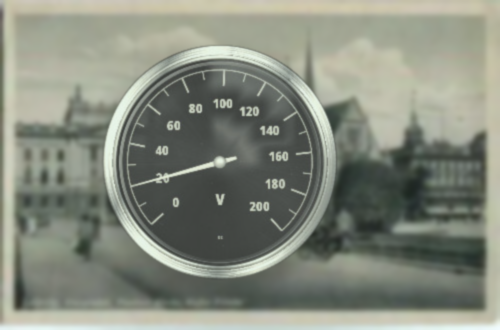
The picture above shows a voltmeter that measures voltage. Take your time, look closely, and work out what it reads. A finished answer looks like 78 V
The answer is 20 V
